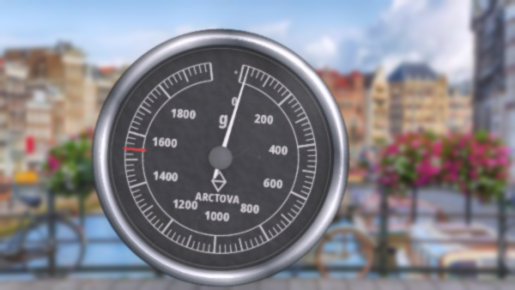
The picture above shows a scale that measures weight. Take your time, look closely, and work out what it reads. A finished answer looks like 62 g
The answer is 20 g
